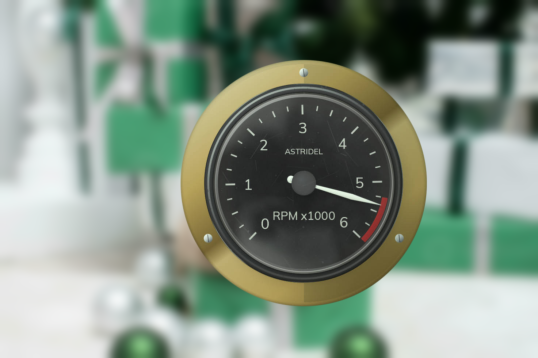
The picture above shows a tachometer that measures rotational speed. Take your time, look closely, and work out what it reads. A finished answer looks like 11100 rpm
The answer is 5375 rpm
